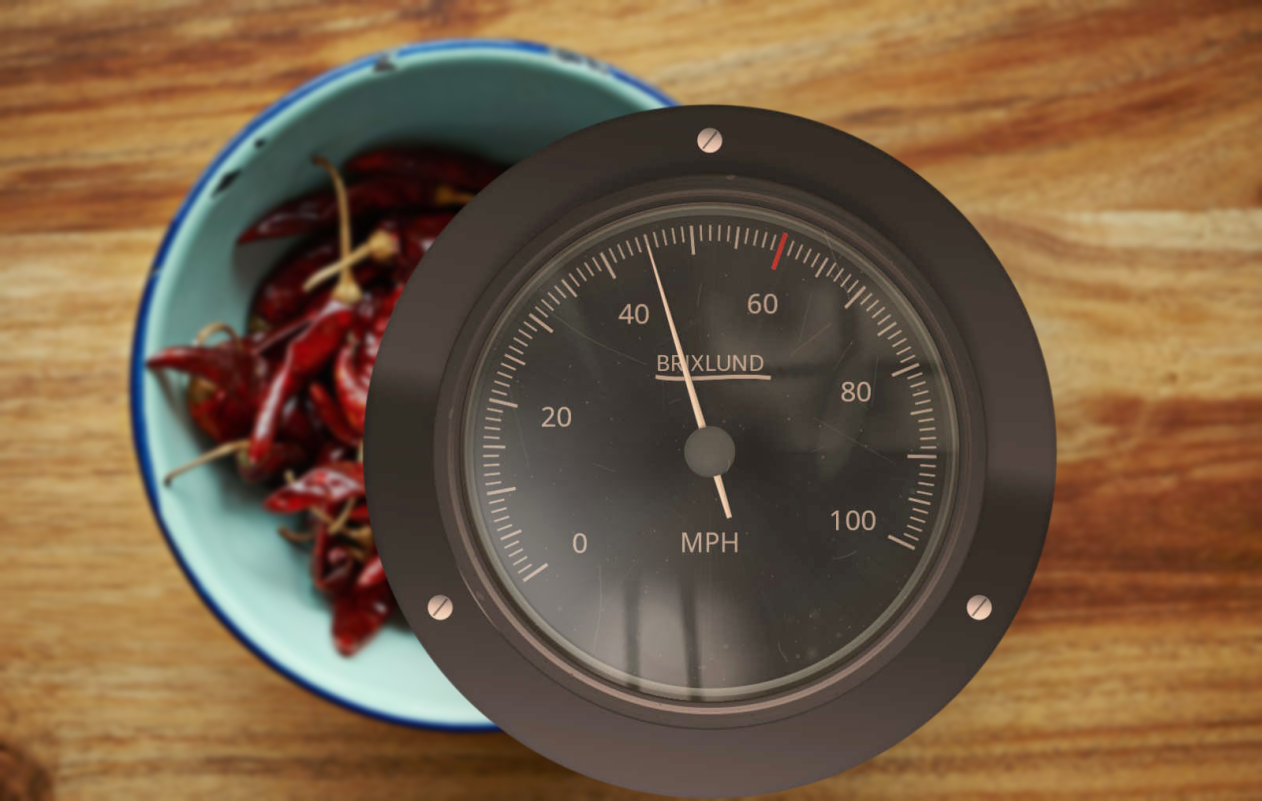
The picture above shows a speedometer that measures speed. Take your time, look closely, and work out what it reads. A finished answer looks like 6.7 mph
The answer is 45 mph
